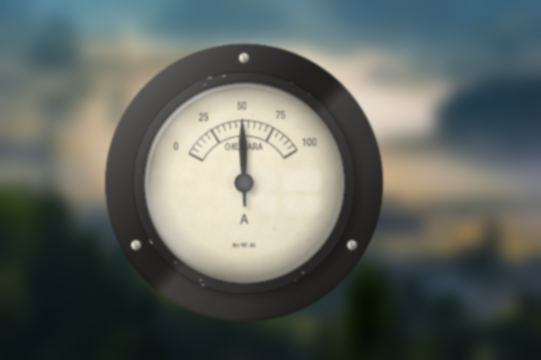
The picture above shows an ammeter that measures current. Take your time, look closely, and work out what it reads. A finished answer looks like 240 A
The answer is 50 A
